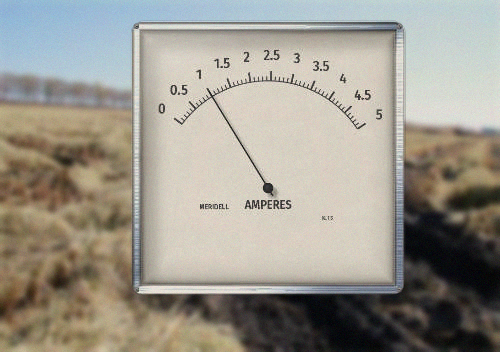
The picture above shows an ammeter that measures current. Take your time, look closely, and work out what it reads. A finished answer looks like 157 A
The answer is 1 A
